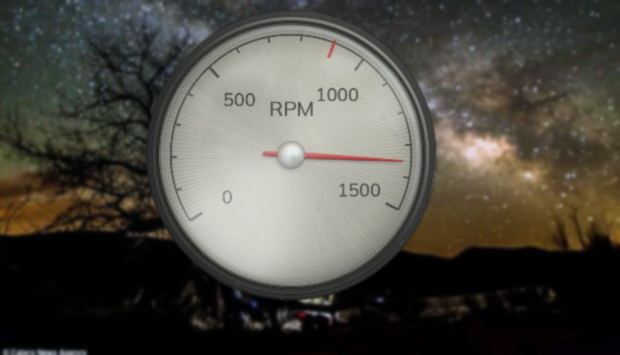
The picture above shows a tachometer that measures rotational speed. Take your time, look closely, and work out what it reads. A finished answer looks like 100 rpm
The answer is 1350 rpm
